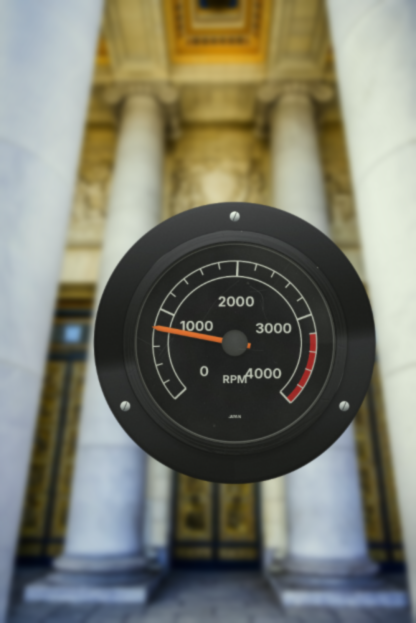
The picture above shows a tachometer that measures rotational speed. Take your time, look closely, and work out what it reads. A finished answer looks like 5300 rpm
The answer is 800 rpm
